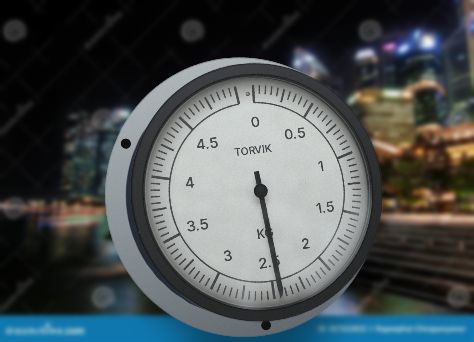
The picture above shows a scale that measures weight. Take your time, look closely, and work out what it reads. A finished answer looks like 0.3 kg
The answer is 2.45 kg
